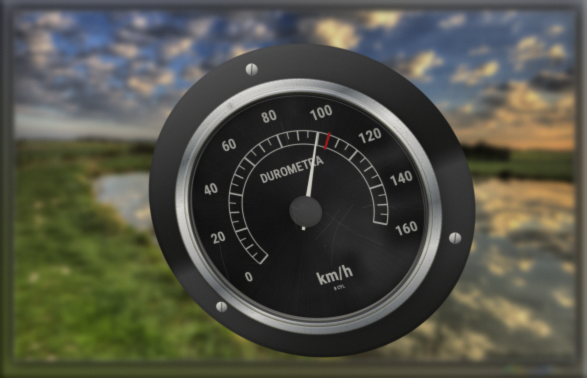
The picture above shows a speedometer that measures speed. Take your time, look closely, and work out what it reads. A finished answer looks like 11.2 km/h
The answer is 100 km/h
